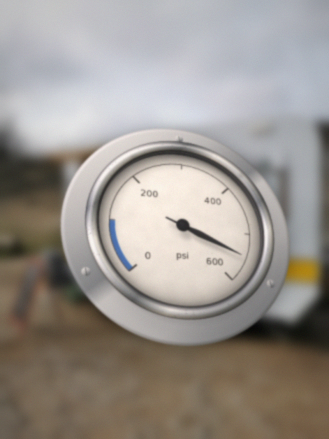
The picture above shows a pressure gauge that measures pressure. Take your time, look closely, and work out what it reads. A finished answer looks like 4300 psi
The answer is 550 psi
